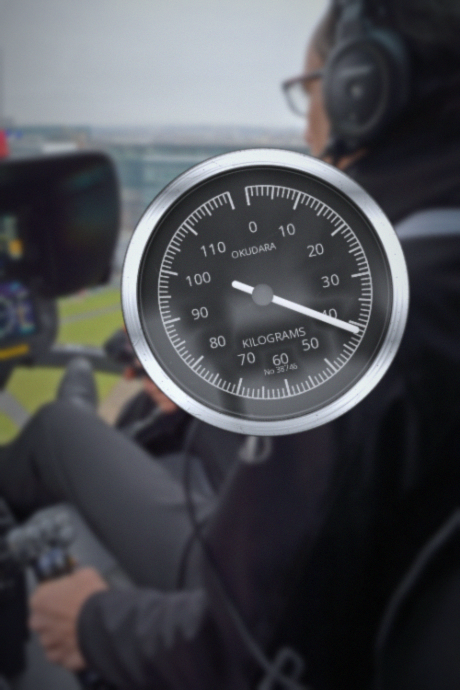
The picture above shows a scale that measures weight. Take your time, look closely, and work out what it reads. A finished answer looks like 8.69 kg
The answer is 41 kg
